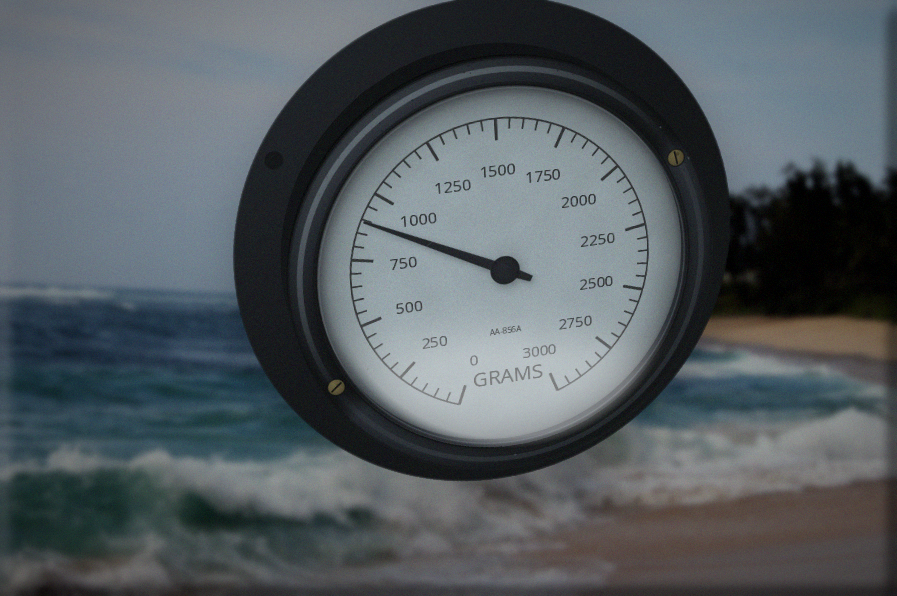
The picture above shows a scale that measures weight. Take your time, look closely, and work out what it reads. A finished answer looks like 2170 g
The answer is 900 g
